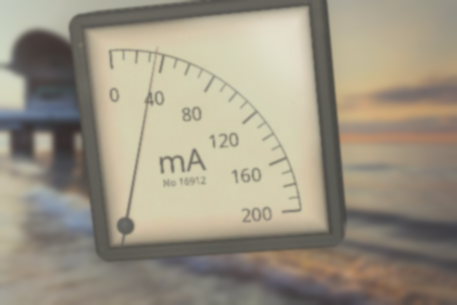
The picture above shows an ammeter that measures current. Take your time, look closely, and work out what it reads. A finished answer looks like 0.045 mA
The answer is 35 mA
